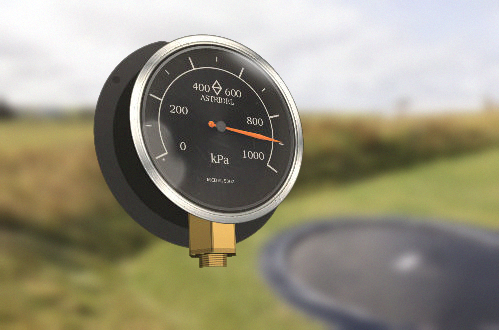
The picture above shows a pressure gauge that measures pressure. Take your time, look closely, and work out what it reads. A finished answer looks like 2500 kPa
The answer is 900 kPa
